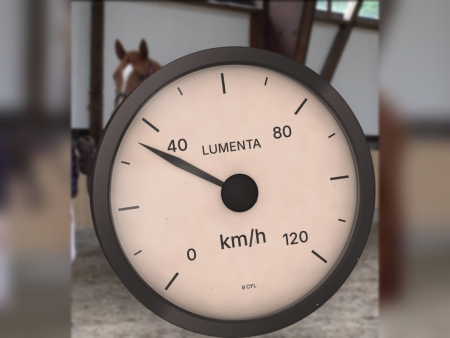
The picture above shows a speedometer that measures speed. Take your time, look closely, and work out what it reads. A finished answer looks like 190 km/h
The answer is 35 km/h
